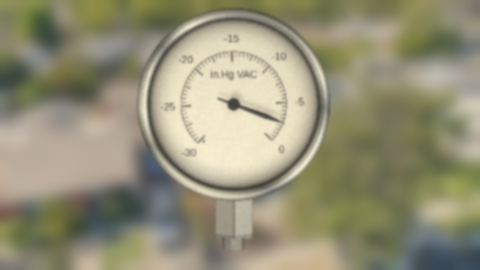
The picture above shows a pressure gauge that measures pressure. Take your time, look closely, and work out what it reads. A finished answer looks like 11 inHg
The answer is -2.5 inHg
